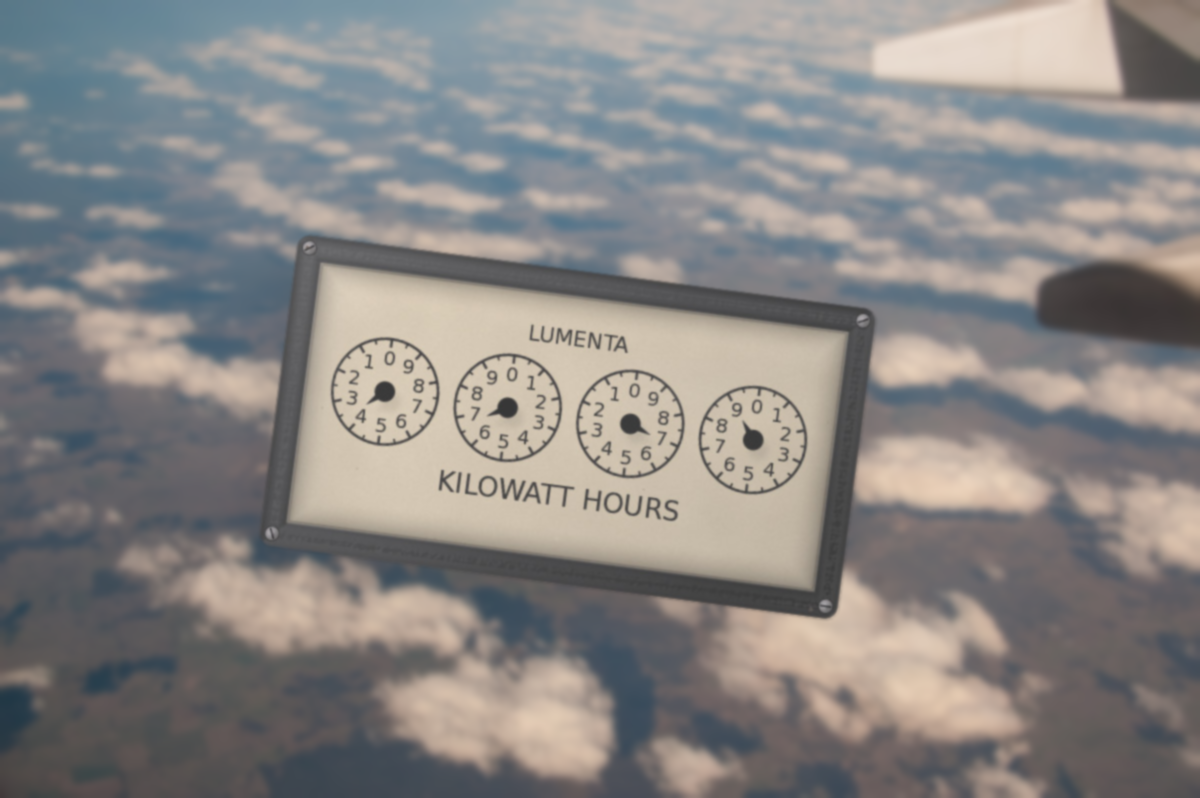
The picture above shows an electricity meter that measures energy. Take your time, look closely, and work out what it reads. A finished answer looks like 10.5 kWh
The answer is 3669 kWh
